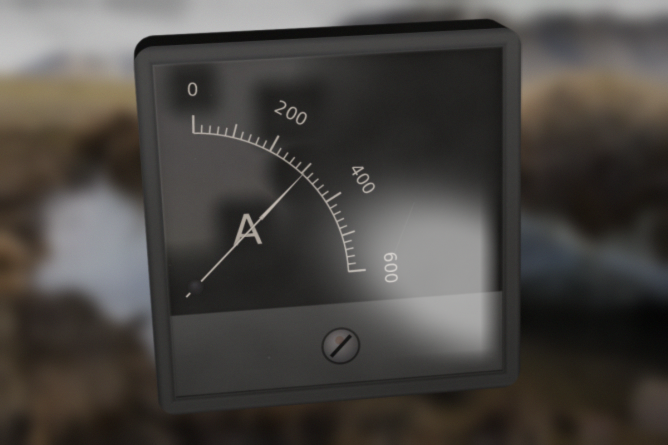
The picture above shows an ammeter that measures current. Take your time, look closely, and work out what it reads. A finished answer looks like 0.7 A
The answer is 300 A
